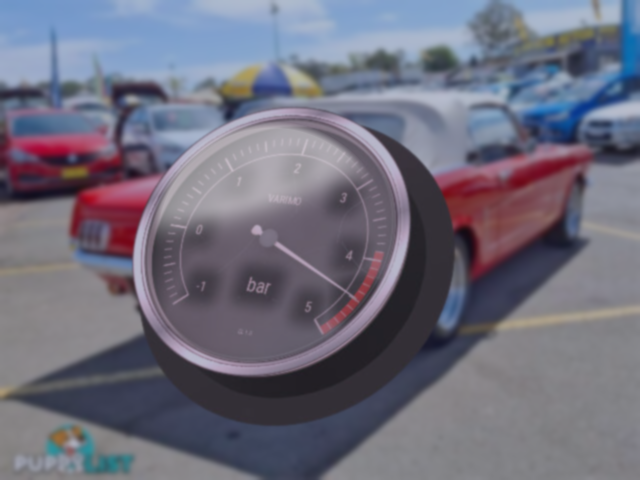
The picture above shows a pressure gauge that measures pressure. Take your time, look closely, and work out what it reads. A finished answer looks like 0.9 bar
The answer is 4.5 bar
